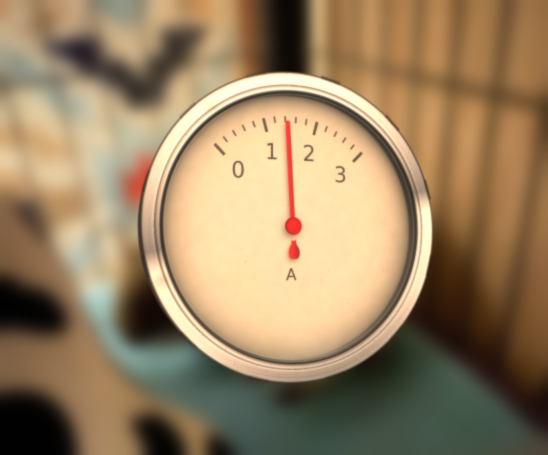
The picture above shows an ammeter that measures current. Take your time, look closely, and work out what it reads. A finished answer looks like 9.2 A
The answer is 1.4 A
